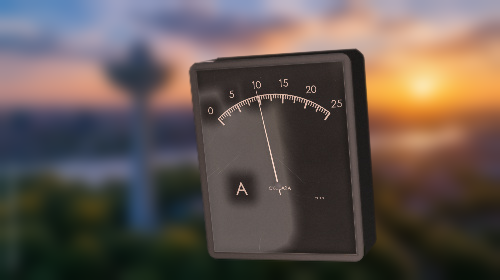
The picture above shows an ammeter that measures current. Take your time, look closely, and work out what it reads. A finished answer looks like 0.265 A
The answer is 10 A
